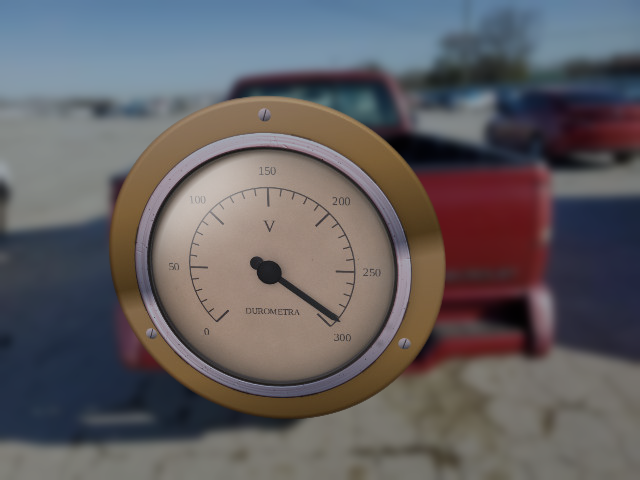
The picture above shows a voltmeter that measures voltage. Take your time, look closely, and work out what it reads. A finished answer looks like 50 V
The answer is 290 V
